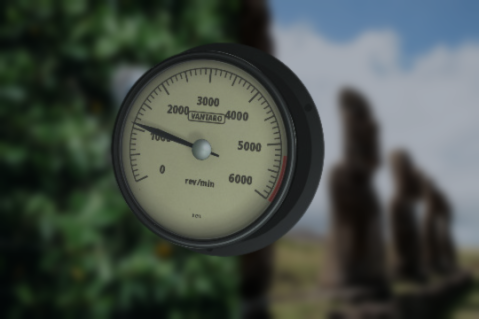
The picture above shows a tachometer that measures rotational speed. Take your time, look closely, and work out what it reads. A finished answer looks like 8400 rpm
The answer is 1100 rpm
